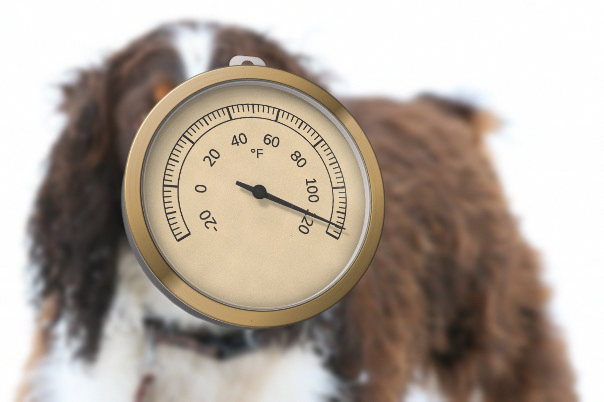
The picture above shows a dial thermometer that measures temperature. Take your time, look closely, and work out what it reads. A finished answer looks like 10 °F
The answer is 116 °F
